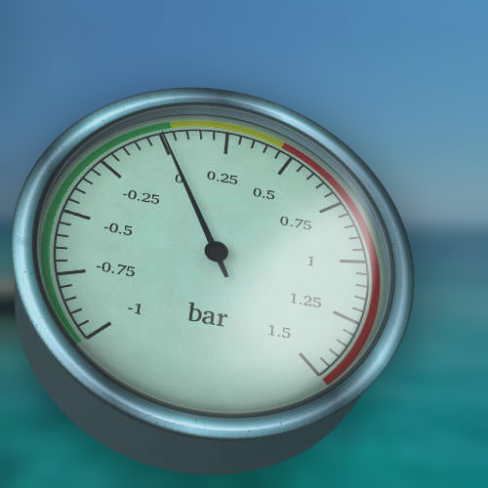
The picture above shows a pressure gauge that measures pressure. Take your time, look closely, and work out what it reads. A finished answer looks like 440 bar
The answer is 0 bar
